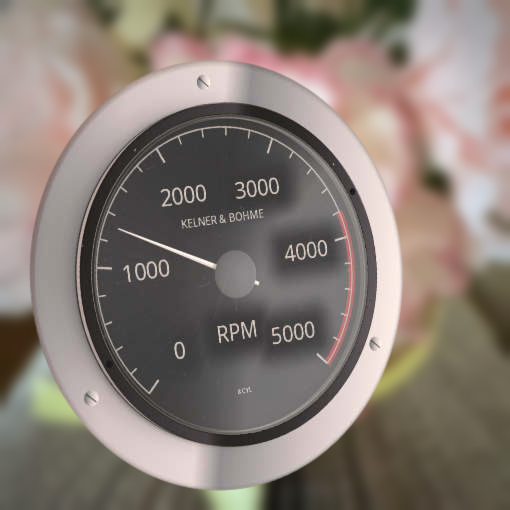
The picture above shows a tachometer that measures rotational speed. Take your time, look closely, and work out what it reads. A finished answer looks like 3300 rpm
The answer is 1300 rpm
